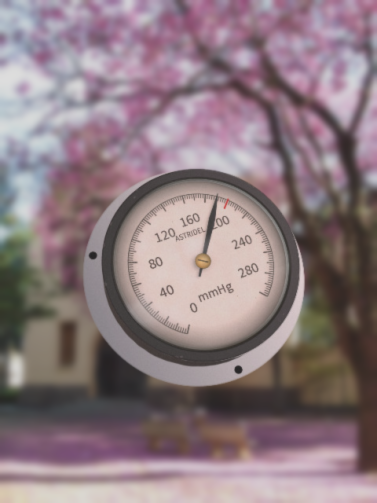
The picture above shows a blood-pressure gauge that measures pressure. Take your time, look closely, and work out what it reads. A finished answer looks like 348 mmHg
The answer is 190 mmHg
